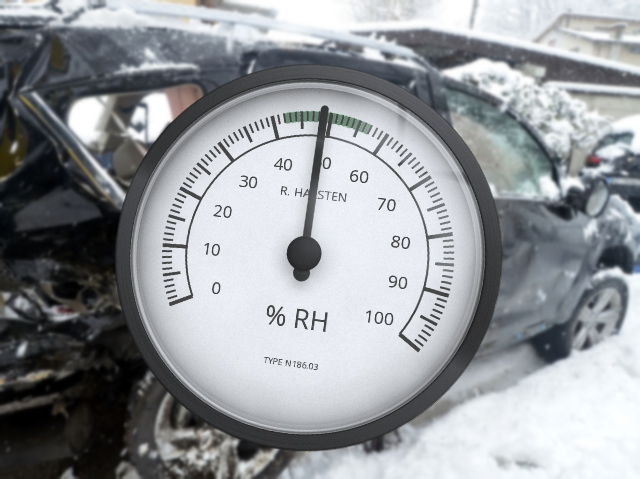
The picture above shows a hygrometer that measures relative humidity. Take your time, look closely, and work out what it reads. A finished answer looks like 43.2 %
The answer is 49 %
